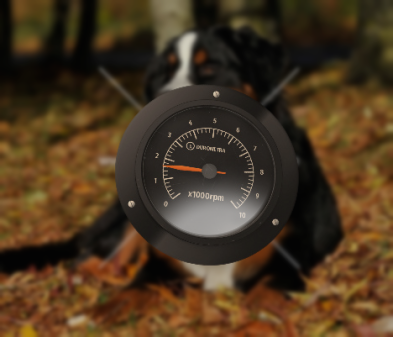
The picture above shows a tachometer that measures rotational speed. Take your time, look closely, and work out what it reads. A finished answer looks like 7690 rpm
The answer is 1600 rpm
